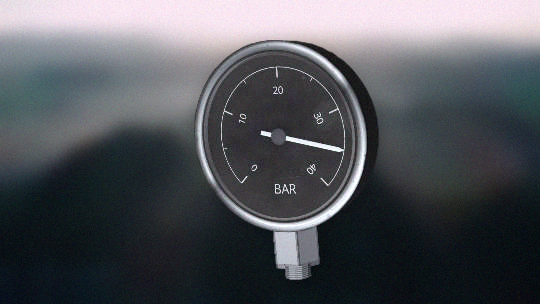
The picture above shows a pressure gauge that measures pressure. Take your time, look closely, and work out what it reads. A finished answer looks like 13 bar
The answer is 35 bar
